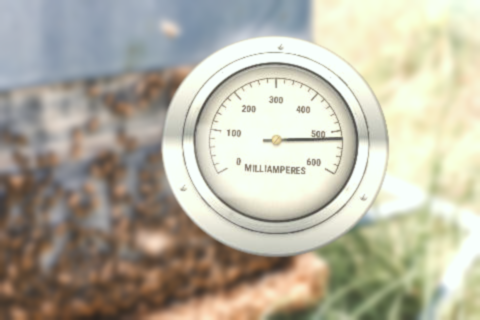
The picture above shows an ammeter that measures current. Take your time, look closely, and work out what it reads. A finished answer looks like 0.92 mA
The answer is 520 mA
